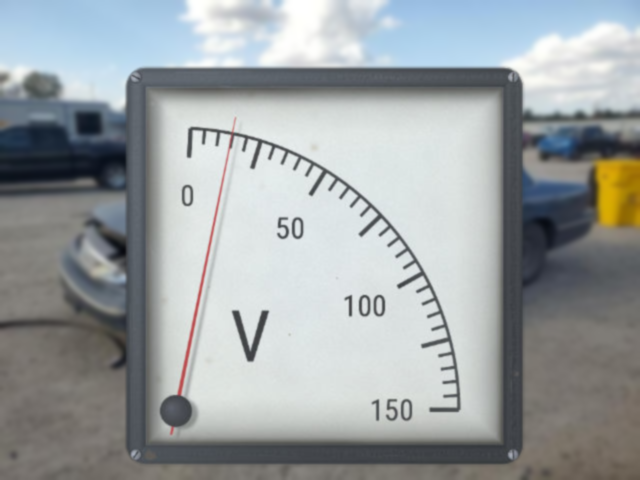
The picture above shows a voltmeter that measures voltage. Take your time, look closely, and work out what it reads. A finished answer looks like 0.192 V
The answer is 15 V
